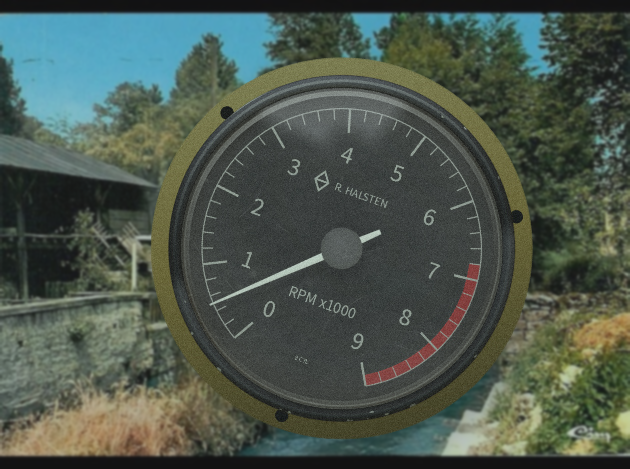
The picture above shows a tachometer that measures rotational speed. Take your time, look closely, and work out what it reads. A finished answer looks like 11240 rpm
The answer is 500 rpm
